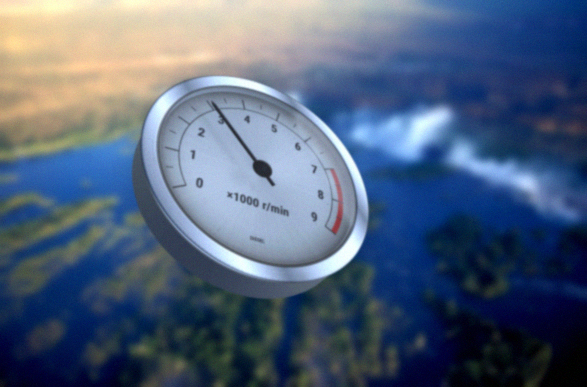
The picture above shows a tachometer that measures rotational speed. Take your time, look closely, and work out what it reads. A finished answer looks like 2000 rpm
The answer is 3000 rpm
